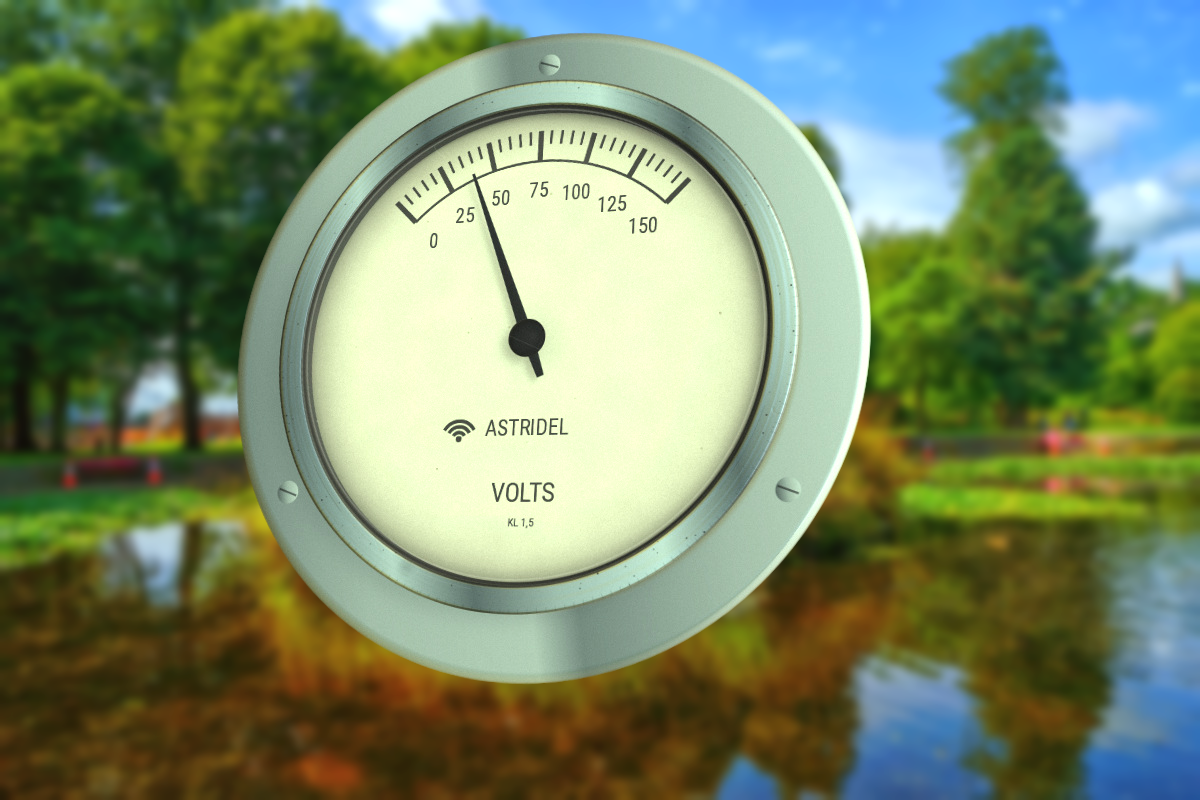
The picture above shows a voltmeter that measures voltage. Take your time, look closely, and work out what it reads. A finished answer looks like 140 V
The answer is 40 V
